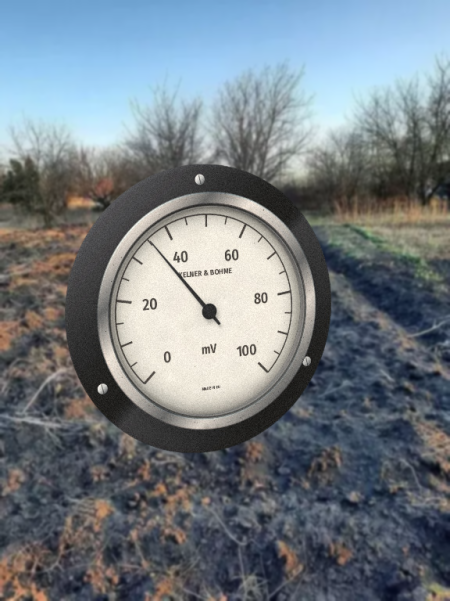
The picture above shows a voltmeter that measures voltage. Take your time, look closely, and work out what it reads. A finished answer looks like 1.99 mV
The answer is 35 mV
